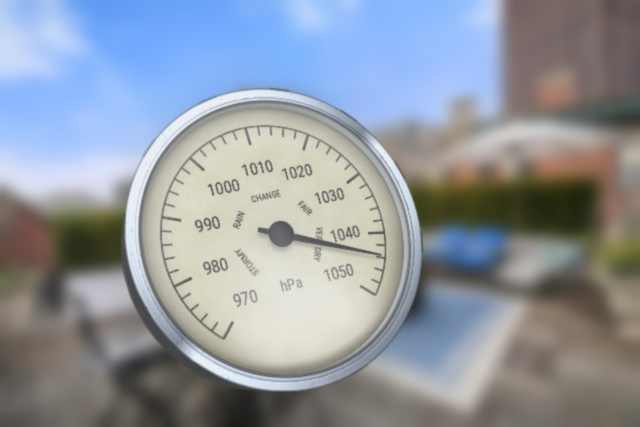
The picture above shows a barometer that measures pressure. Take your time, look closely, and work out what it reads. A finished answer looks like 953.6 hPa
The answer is 1044 hPa
